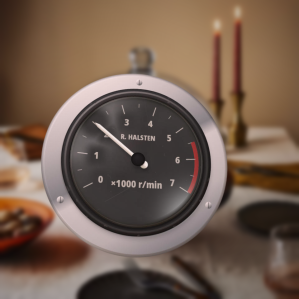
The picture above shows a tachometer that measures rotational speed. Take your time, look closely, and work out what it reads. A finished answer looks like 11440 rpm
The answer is 2000 rpm
